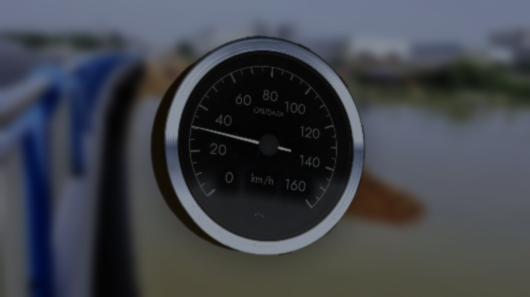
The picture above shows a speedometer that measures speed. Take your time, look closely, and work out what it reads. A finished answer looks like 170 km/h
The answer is 30 km/h
